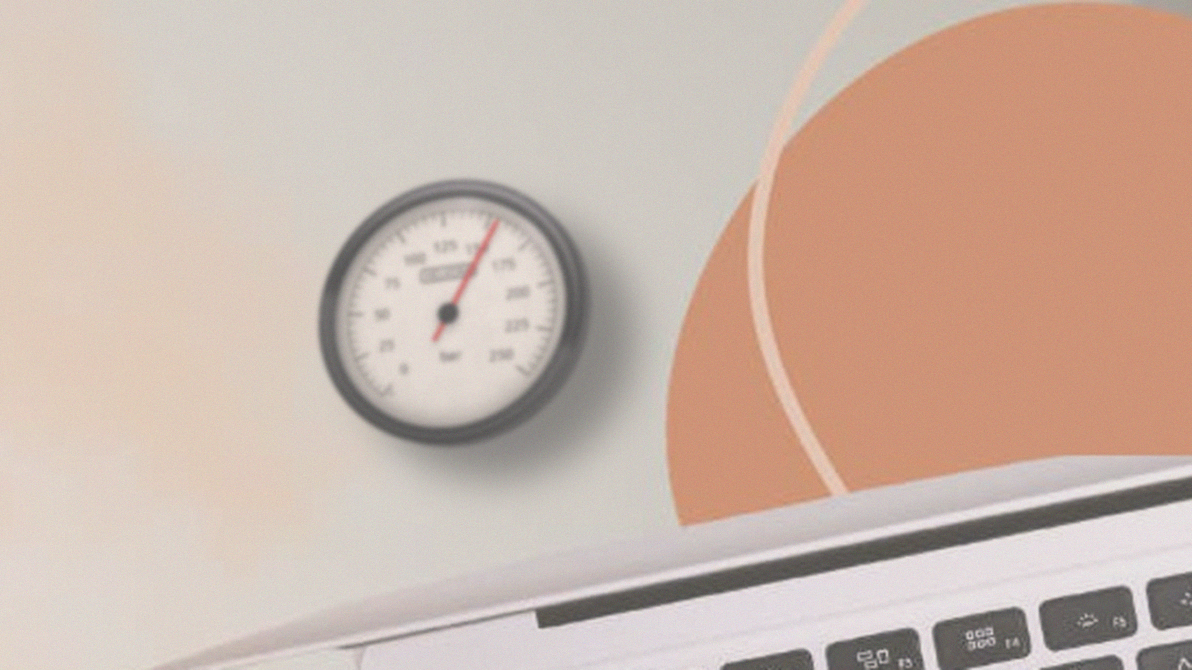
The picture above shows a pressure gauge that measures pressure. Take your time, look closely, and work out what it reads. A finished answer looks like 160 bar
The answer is 155 bar
